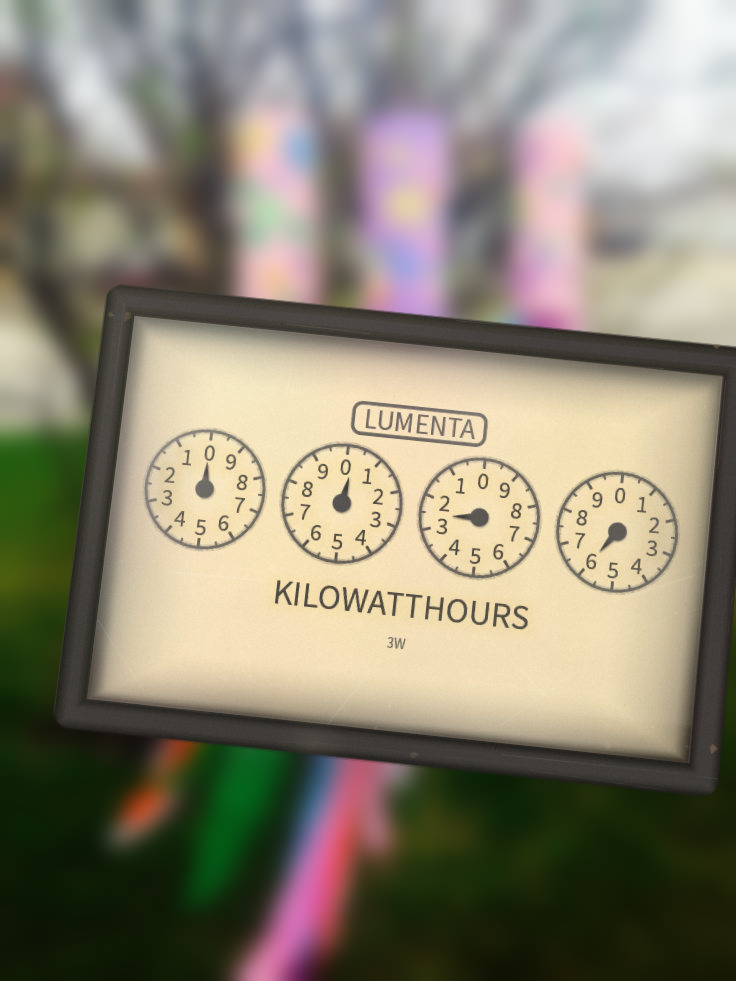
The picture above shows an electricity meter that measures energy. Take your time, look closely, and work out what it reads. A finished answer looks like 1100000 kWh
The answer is 26 kWh
